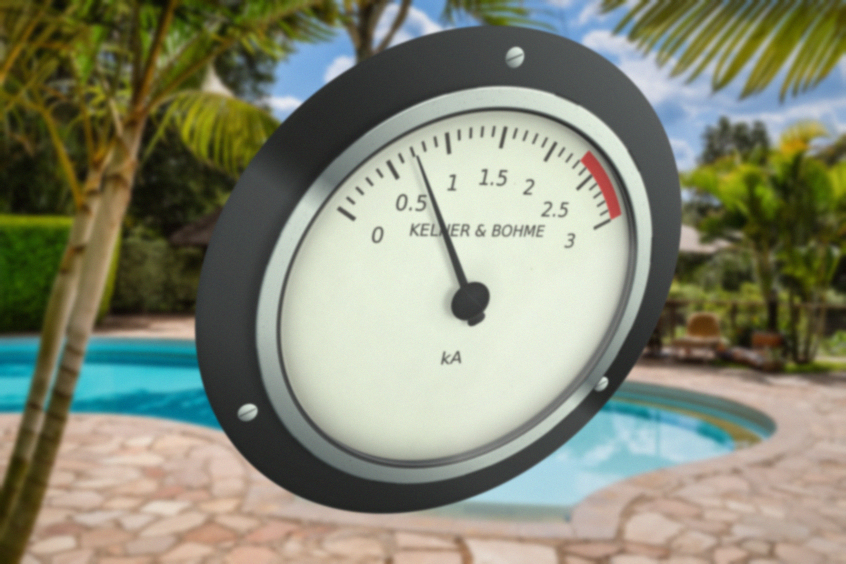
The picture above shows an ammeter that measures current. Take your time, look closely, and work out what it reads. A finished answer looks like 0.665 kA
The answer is 0.7 kA
